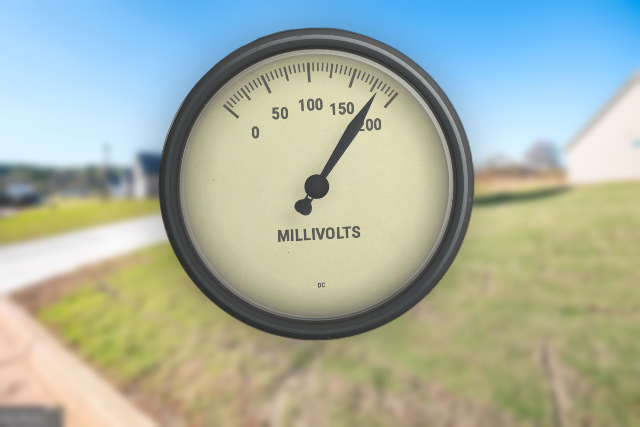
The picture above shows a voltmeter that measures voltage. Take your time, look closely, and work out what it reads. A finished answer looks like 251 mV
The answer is 180 mV
